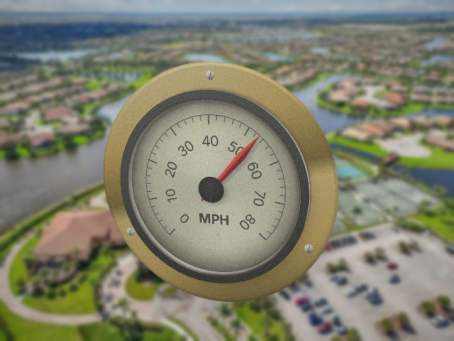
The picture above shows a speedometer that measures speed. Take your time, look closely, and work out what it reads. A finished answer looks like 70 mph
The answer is 53 mph
